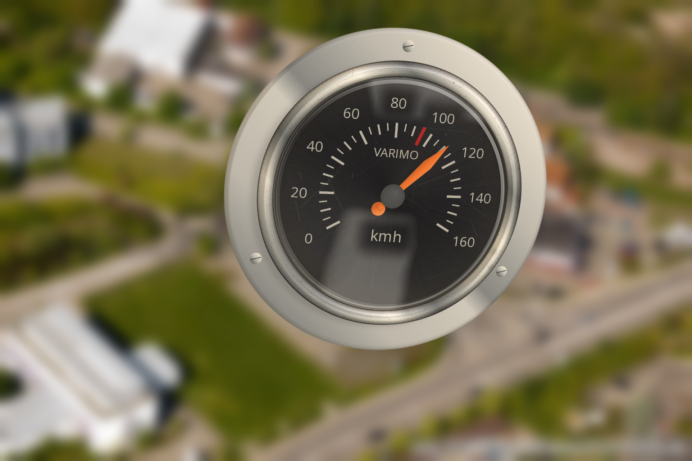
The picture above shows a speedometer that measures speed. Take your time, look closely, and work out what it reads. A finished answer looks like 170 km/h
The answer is 110 km/h
